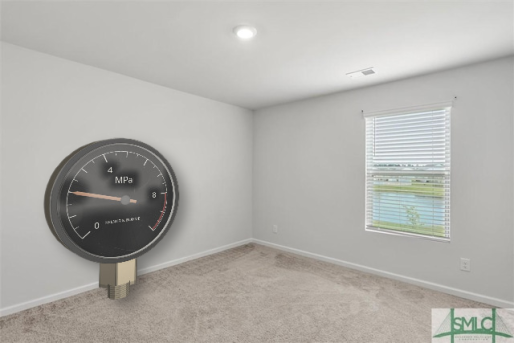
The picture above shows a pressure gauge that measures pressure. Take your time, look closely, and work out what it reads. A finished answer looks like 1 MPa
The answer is 2 MPa
